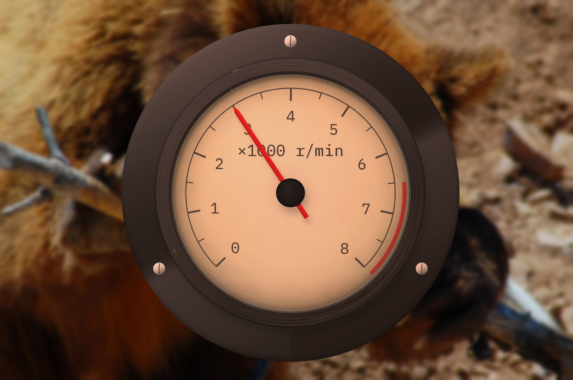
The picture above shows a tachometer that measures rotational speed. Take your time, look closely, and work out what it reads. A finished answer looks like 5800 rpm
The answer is 3000 rpm
